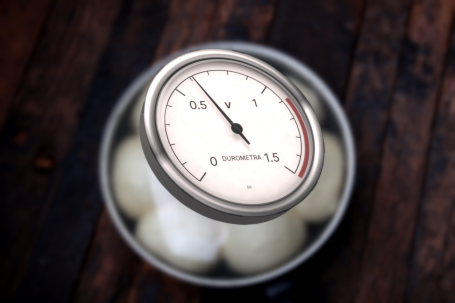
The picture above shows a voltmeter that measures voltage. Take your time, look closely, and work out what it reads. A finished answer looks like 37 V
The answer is 0.6 V
